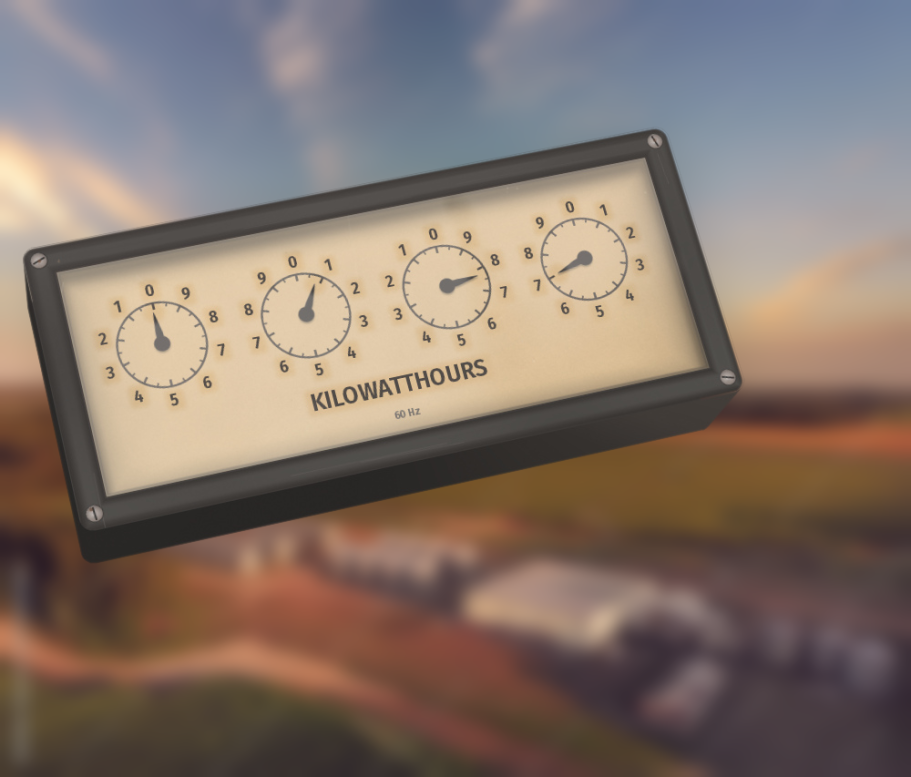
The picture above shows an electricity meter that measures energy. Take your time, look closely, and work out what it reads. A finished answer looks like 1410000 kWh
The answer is 77 kWh
